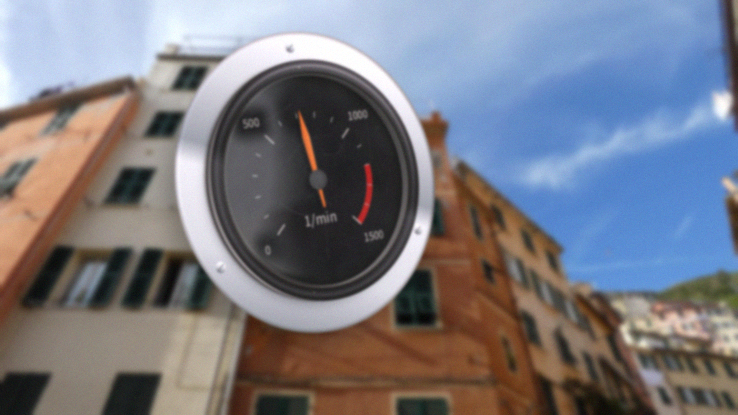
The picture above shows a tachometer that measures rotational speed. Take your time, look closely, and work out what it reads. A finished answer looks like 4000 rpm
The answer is 700 rpm
